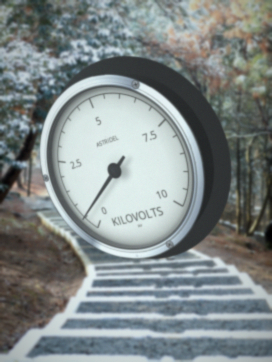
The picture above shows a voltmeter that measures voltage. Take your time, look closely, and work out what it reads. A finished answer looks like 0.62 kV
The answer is 0.5 kV
